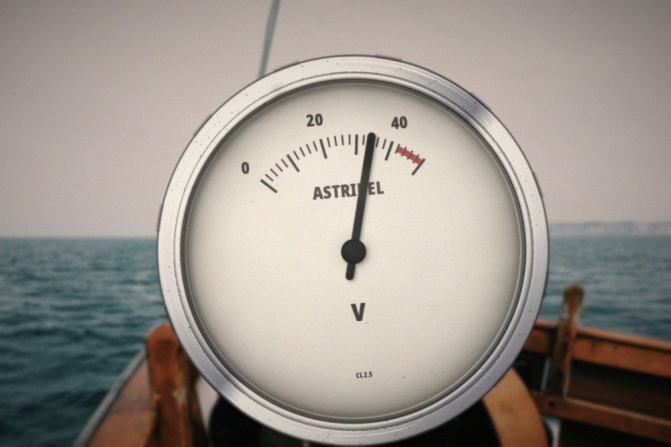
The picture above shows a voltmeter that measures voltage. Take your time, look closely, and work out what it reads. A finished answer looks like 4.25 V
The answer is 34 V
